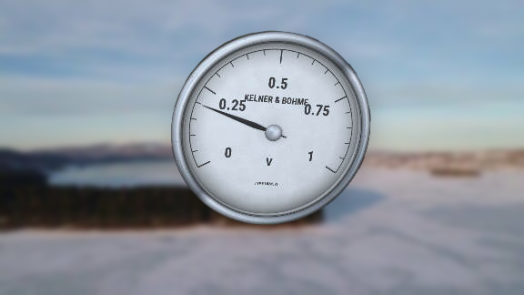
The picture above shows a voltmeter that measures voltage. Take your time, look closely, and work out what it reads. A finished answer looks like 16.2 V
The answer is 0.2 V
